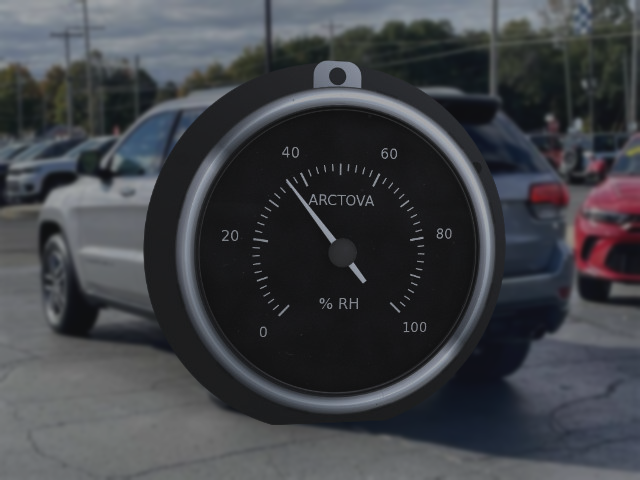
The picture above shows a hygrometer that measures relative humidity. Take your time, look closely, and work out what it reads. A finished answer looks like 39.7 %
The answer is 36 %
